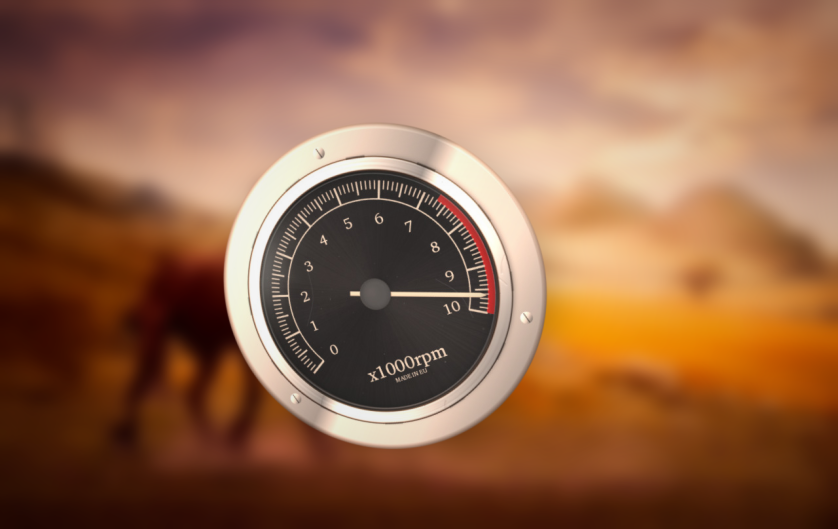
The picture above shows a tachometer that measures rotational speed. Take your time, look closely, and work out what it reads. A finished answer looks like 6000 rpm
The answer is 9600 rpm
